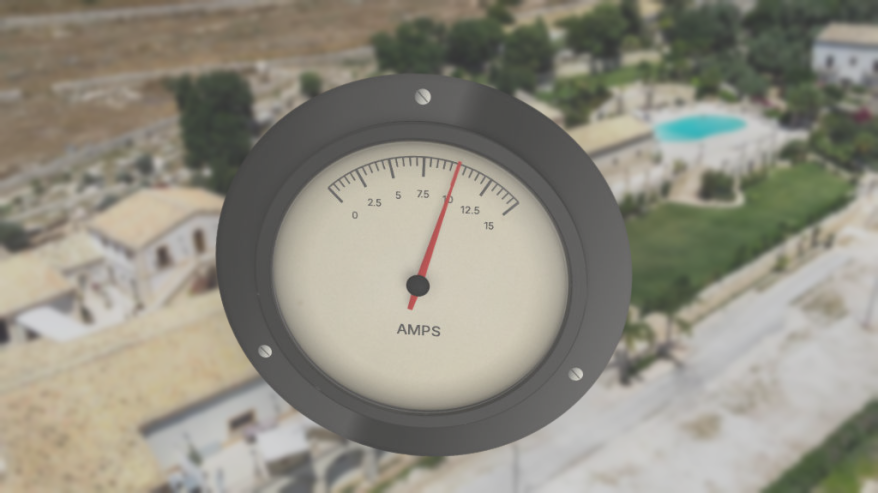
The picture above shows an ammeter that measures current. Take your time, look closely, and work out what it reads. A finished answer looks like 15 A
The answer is 10 A
